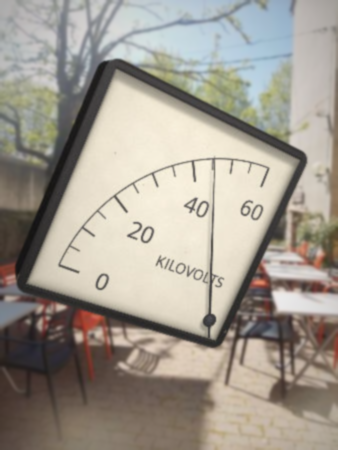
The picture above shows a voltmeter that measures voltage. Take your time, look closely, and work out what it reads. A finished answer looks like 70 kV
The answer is 45 kV
